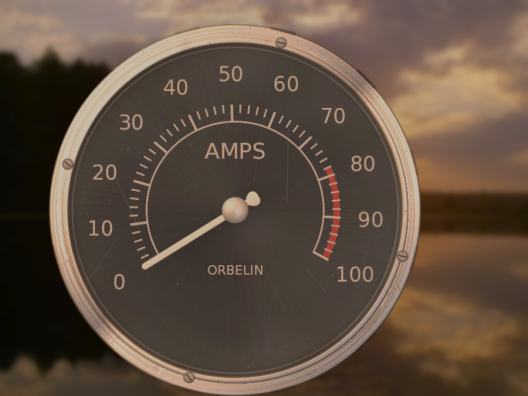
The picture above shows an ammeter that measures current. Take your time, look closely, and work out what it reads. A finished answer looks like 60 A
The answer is 0 A
